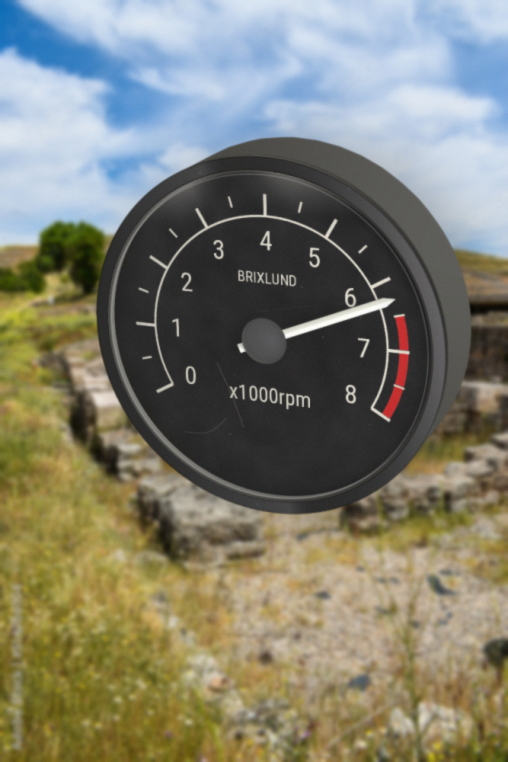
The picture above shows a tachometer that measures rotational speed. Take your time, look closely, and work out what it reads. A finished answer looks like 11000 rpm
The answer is 6250 rpm
